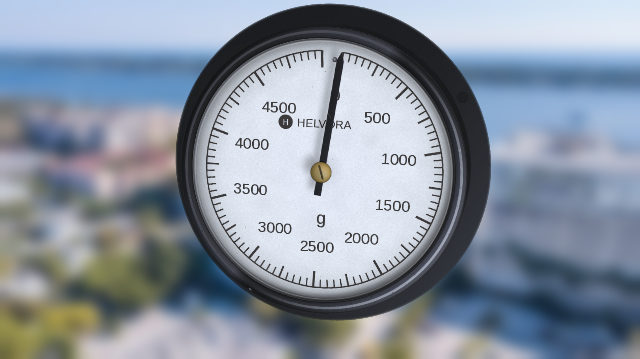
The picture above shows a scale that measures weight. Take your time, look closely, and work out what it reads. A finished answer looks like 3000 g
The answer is 0 g
